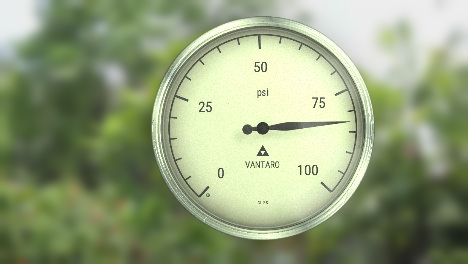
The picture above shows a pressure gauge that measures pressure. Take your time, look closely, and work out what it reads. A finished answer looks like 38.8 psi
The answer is 82.5 psi
